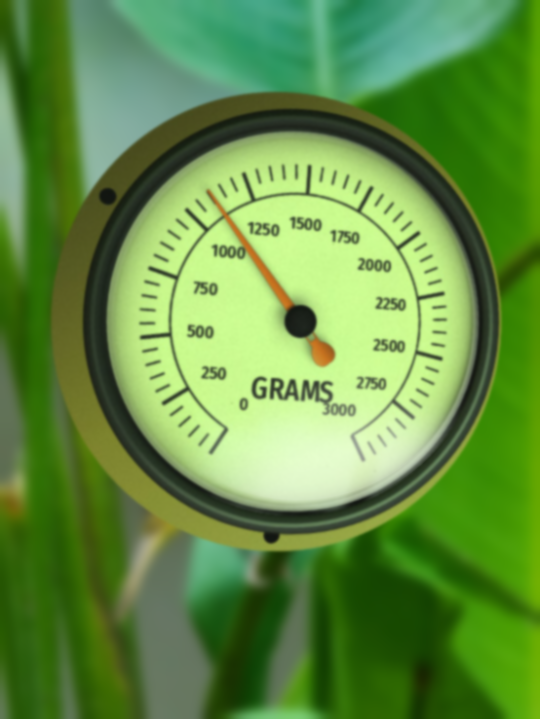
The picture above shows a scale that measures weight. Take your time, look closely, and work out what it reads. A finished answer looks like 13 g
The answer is 1100 g
